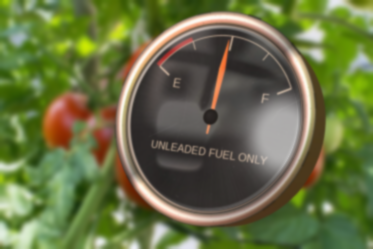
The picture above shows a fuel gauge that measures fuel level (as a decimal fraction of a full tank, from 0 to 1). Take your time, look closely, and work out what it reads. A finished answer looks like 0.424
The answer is 0.5
